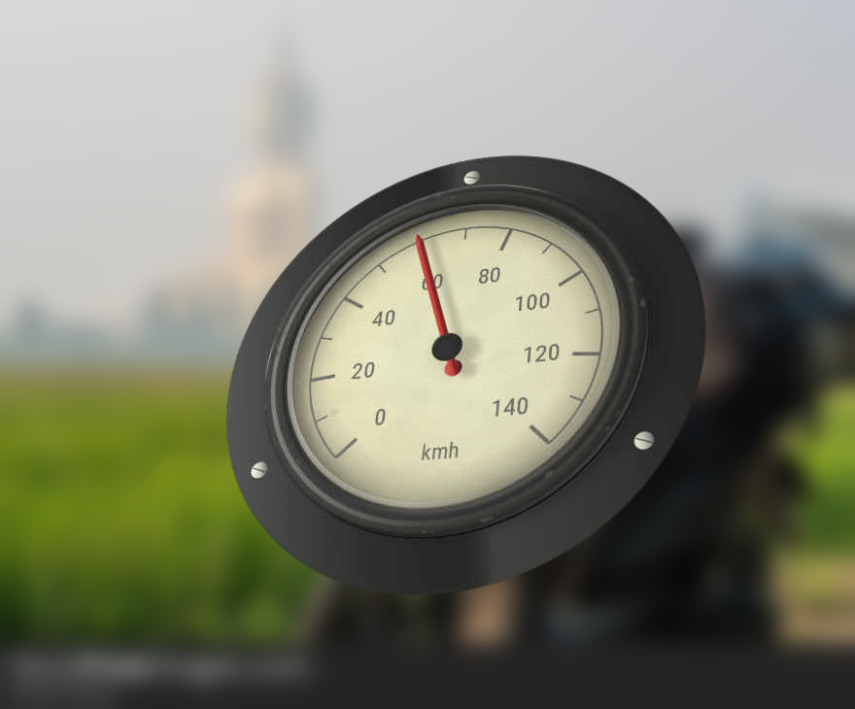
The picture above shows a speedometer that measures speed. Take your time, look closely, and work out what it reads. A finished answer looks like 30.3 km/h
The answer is 60 km/h
